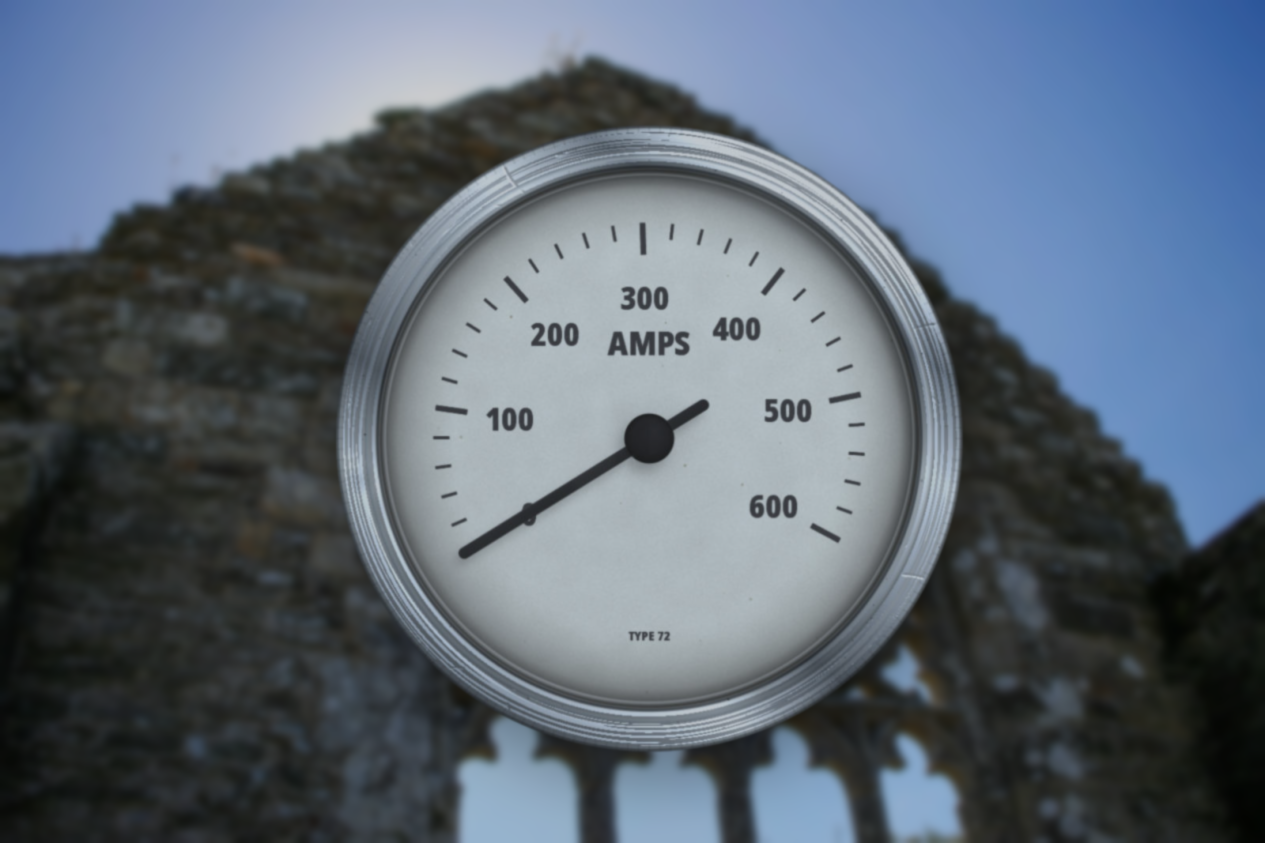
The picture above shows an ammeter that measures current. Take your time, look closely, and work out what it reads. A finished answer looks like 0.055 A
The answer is 0 A
